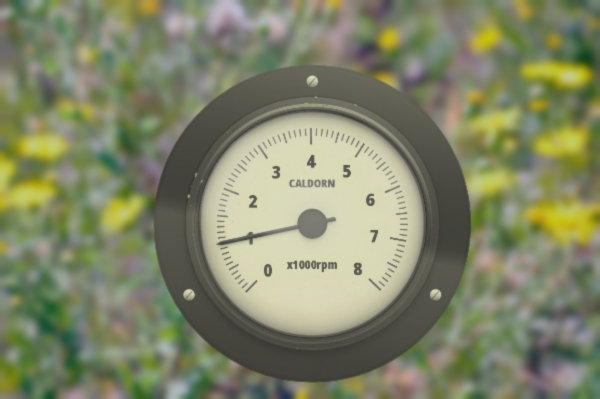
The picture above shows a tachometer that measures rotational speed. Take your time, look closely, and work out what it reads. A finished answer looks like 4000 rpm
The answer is 1000 rpm
